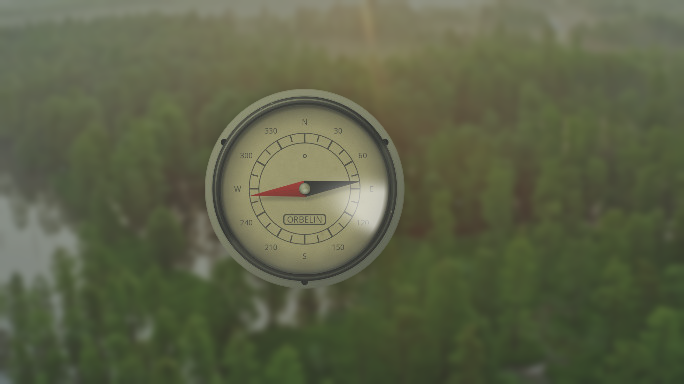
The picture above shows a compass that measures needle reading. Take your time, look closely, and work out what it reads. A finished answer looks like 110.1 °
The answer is 262.5 °
